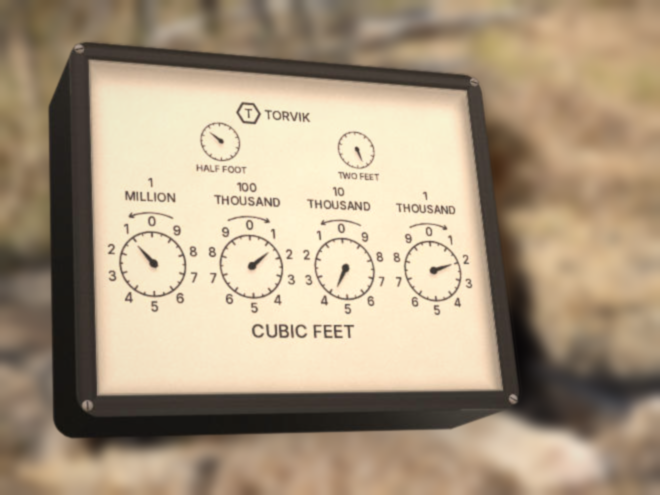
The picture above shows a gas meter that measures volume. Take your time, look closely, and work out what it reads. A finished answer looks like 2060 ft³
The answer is 114200 ft³
